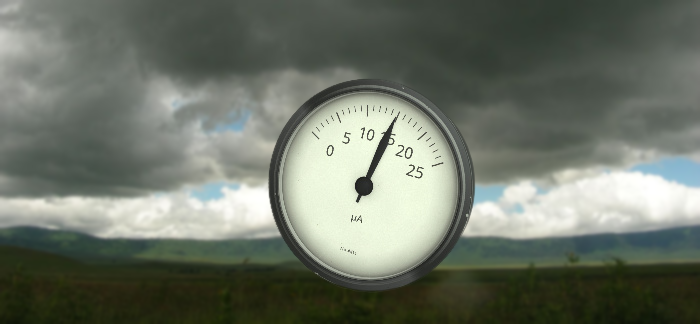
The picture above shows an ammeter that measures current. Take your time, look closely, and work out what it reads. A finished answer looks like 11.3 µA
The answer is 15 µA
